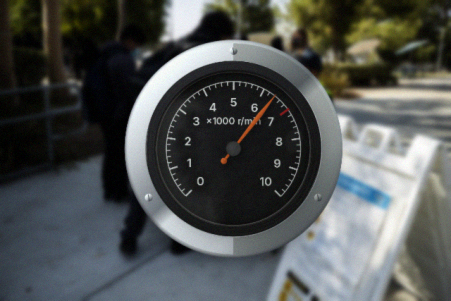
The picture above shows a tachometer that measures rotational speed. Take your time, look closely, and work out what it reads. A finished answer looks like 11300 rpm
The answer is 6400 rpm
